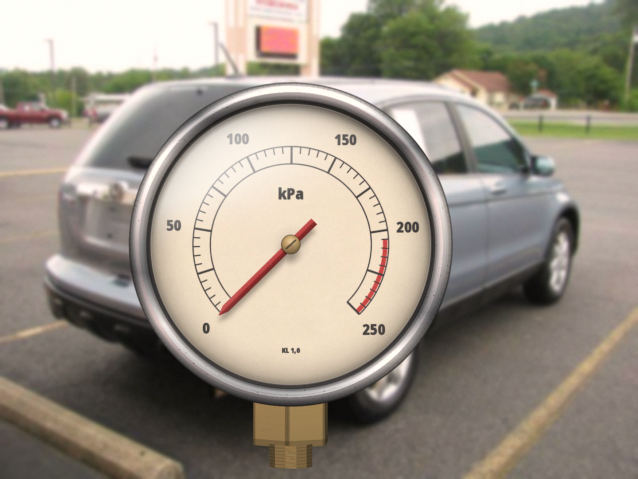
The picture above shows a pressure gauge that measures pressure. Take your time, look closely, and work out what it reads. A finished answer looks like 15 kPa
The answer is 0 kPa
